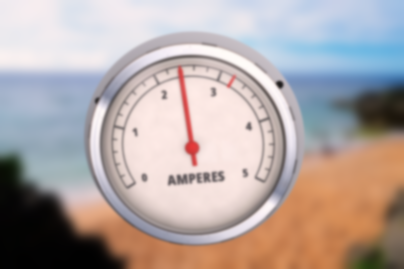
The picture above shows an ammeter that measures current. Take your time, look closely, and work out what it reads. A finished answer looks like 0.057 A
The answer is 2.4 A
